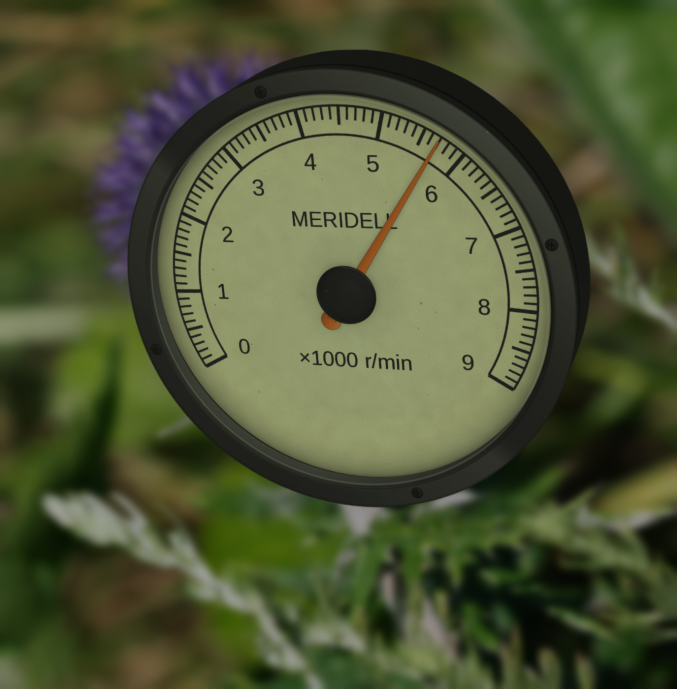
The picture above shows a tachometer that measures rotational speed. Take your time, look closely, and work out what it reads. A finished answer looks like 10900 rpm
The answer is 5700 rpm
